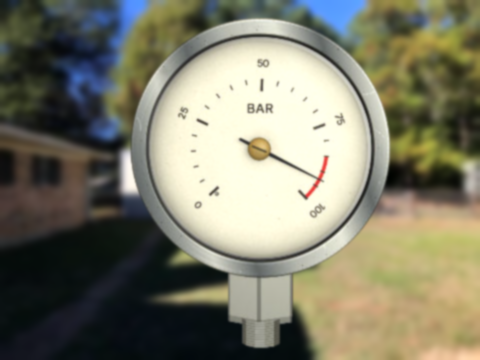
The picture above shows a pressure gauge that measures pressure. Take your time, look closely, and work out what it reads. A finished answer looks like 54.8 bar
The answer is 92.5 bar
